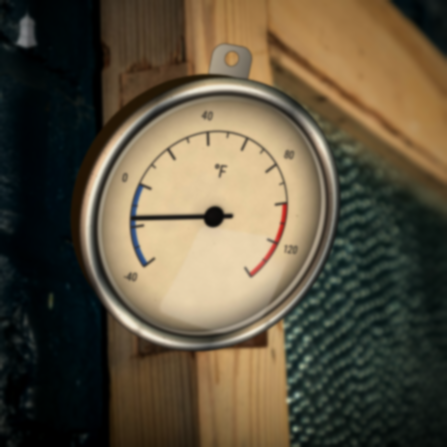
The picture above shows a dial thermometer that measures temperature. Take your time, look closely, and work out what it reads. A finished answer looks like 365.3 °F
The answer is -15 °F
